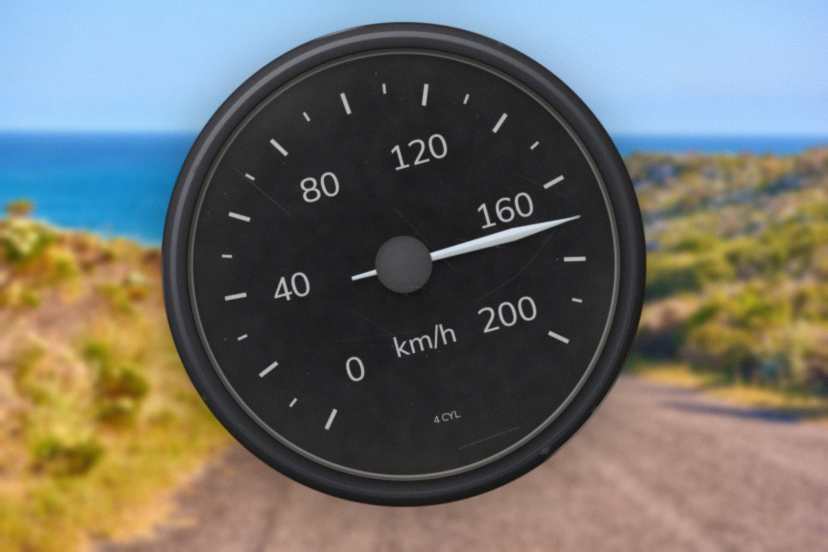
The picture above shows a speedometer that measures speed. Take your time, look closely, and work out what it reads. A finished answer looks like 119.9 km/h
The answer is 170 km/h
